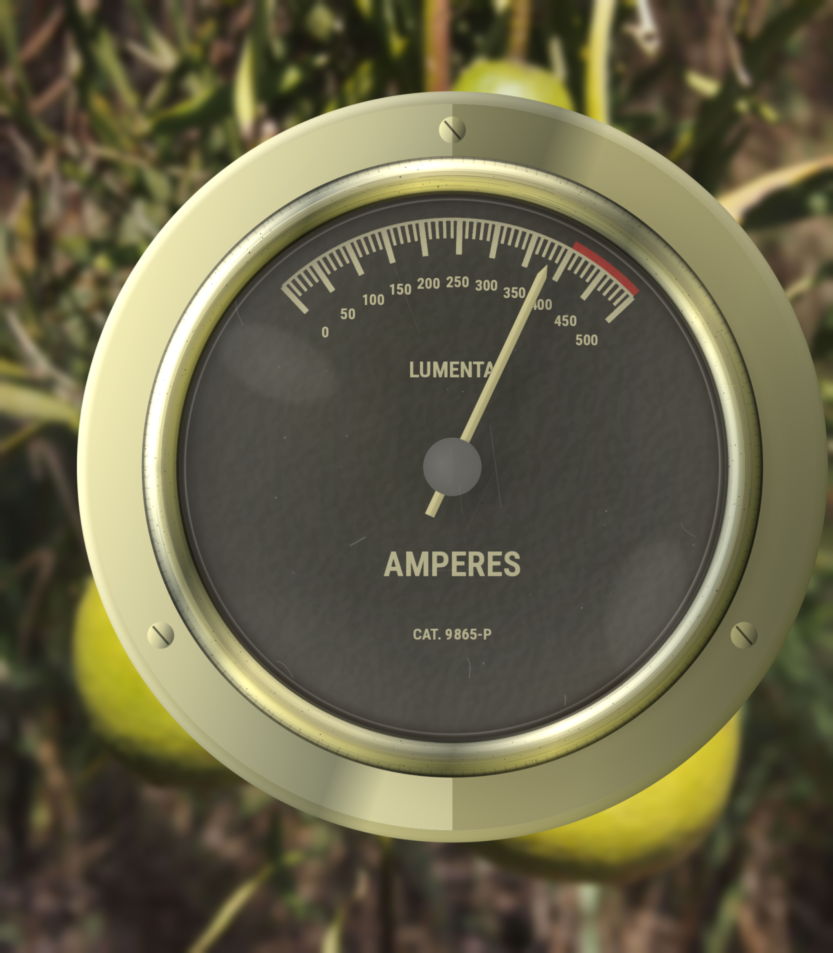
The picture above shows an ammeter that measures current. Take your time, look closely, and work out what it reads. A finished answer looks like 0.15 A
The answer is 380 A
